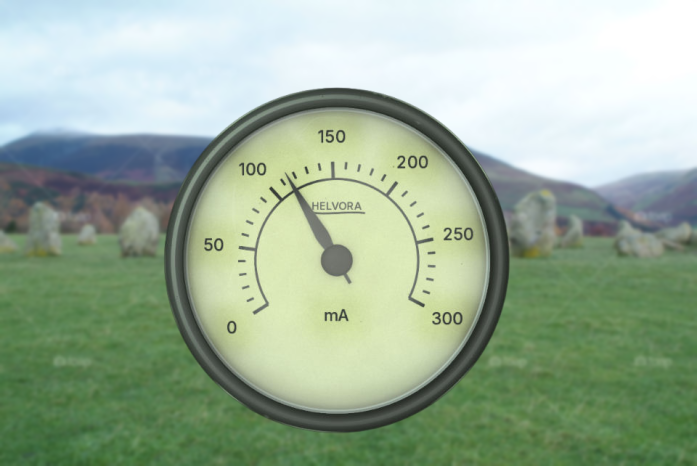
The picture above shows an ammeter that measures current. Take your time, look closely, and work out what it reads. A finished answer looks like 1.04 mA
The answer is 115 mA
